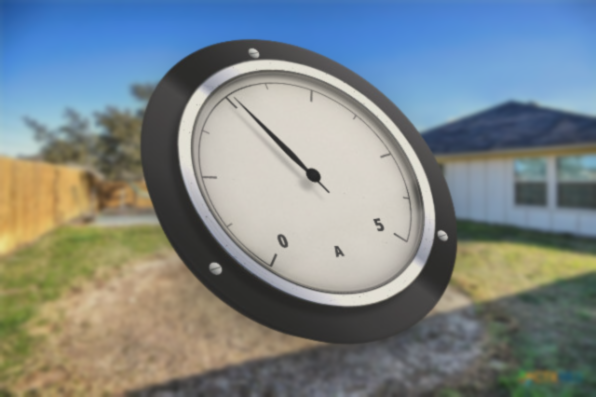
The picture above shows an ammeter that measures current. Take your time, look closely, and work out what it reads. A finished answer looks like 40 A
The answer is 2 A
